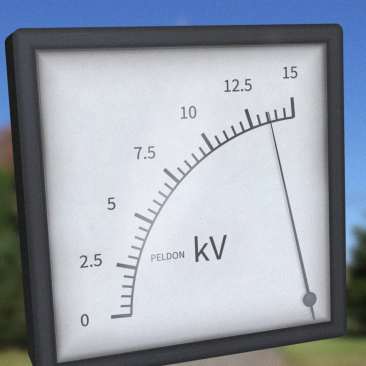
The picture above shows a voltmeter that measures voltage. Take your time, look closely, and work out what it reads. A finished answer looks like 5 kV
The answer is 13.5 kV
